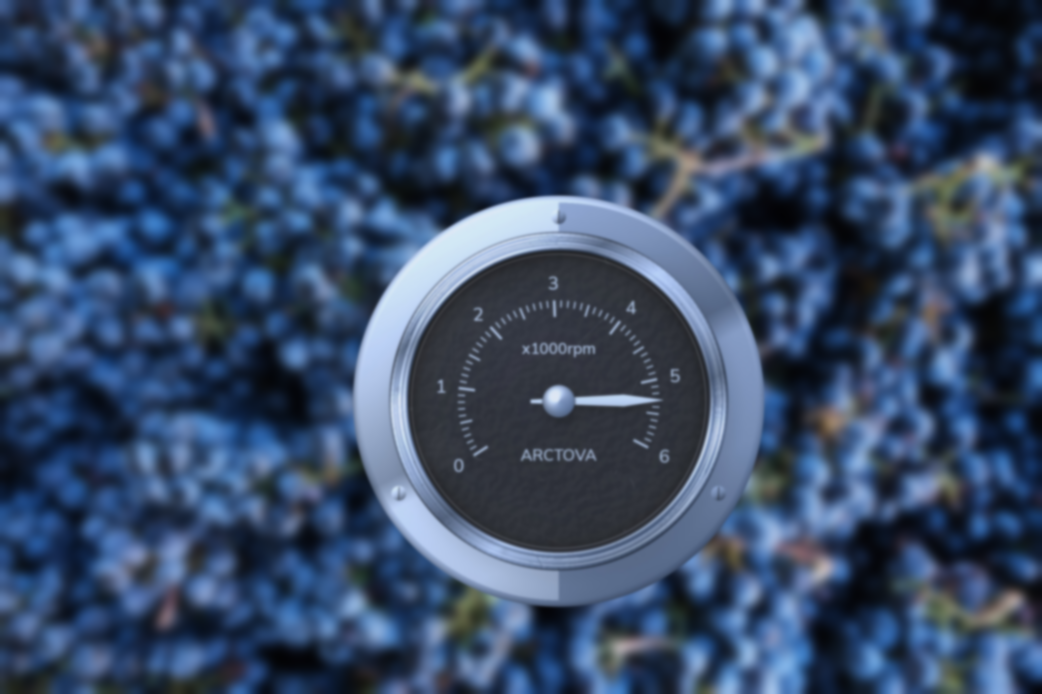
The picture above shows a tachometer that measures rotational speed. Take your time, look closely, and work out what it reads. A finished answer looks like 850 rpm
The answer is 5300 rpm
